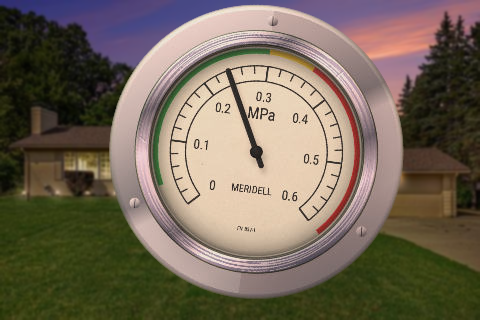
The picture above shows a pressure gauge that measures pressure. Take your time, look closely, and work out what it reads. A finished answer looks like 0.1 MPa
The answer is 0.24 MPa
